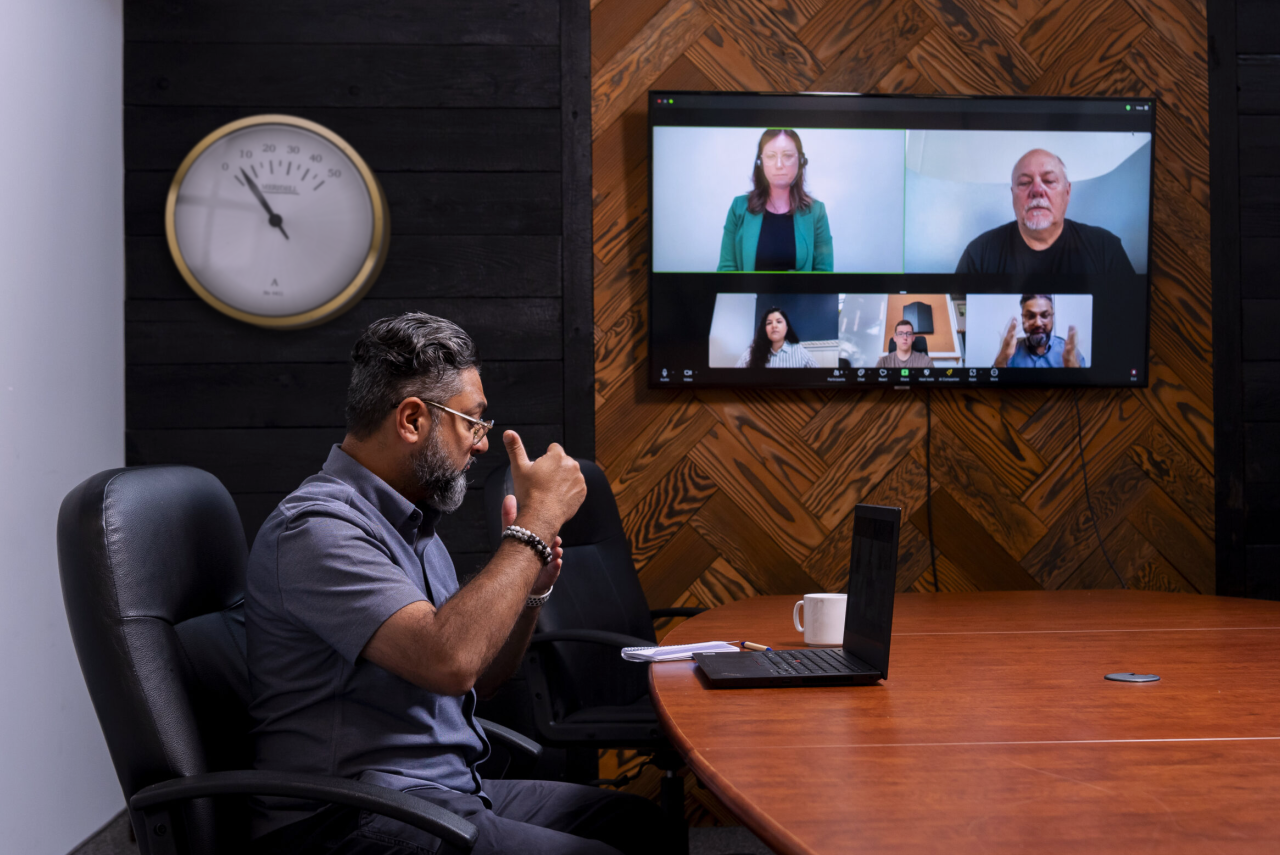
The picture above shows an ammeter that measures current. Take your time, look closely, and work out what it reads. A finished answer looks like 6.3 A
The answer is 5 A
